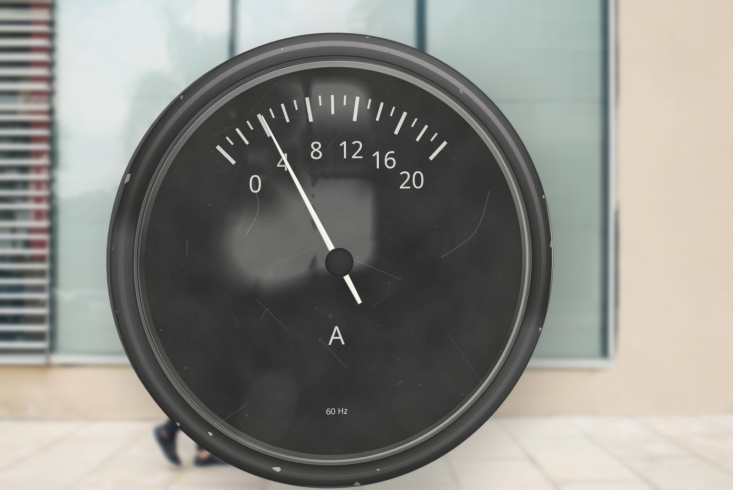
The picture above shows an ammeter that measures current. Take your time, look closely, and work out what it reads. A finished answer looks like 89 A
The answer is 4 A
